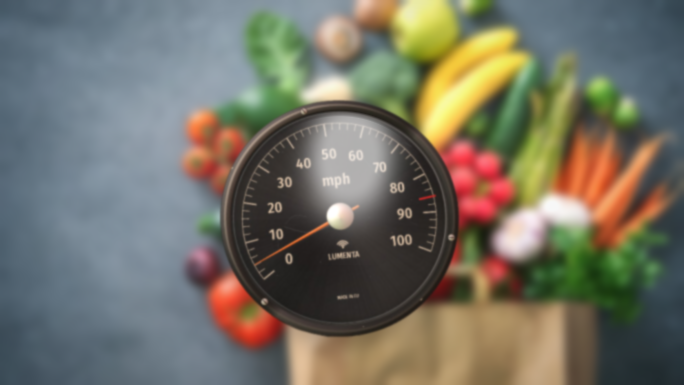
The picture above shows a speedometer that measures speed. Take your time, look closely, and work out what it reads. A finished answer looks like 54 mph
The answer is 4 mph
